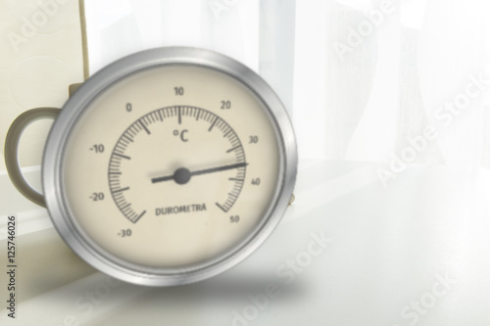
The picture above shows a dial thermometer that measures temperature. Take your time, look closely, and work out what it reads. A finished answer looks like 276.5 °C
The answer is 35 °C
